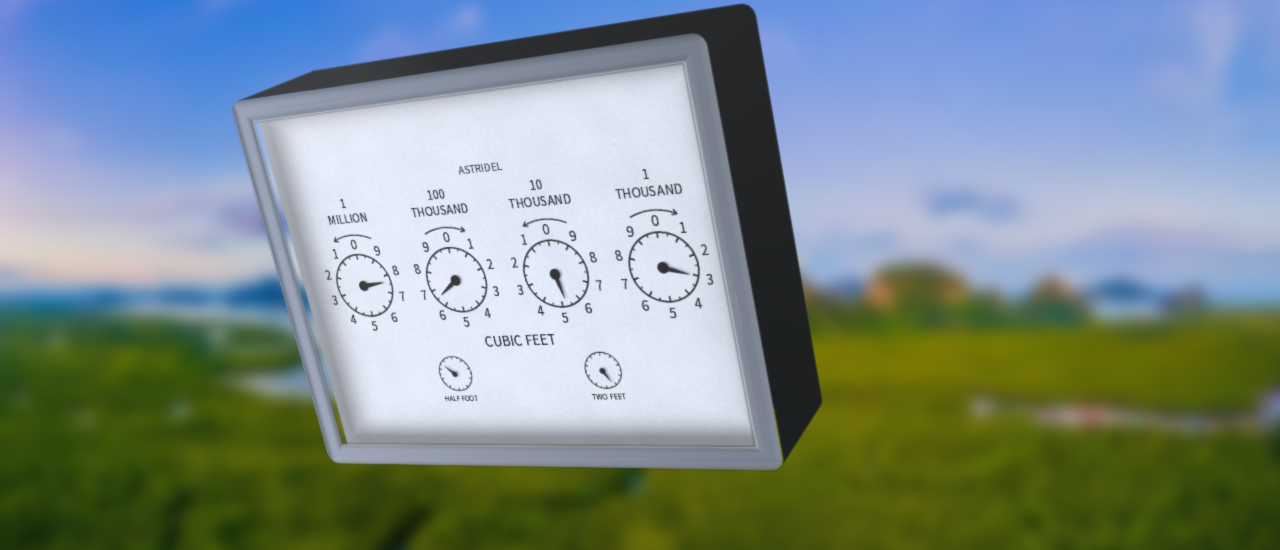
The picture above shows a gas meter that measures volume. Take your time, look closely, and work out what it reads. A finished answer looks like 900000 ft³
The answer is 765300 ft³
